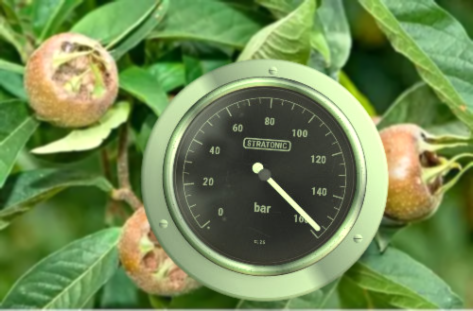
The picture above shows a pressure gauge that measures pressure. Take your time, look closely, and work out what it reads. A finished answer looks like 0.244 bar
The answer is 157.5 bar
